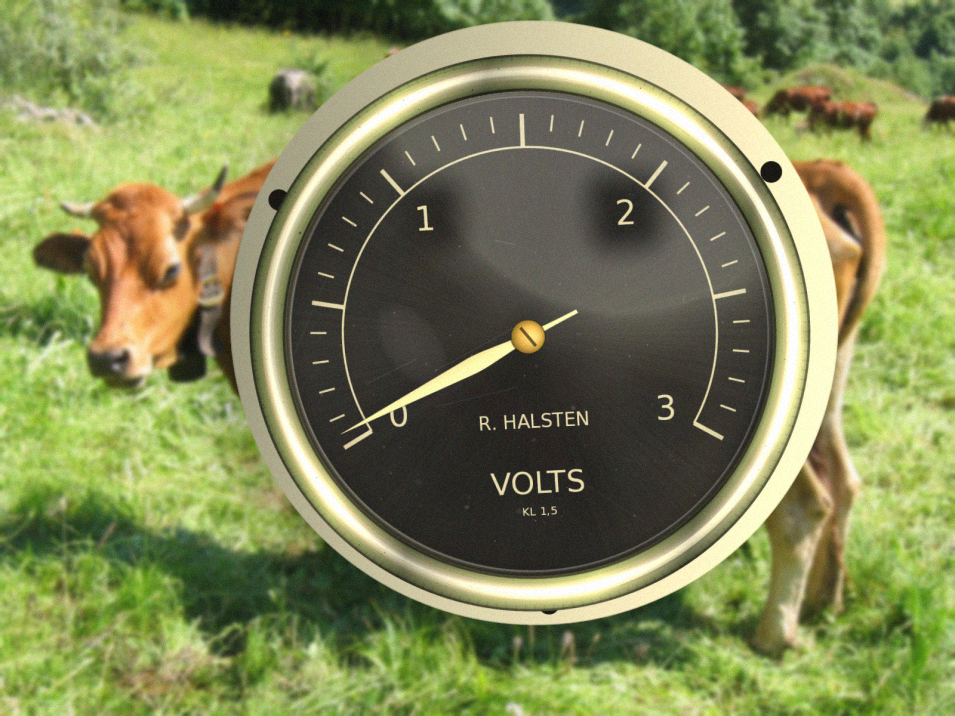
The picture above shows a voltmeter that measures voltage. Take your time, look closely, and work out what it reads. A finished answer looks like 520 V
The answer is 0.05 V
